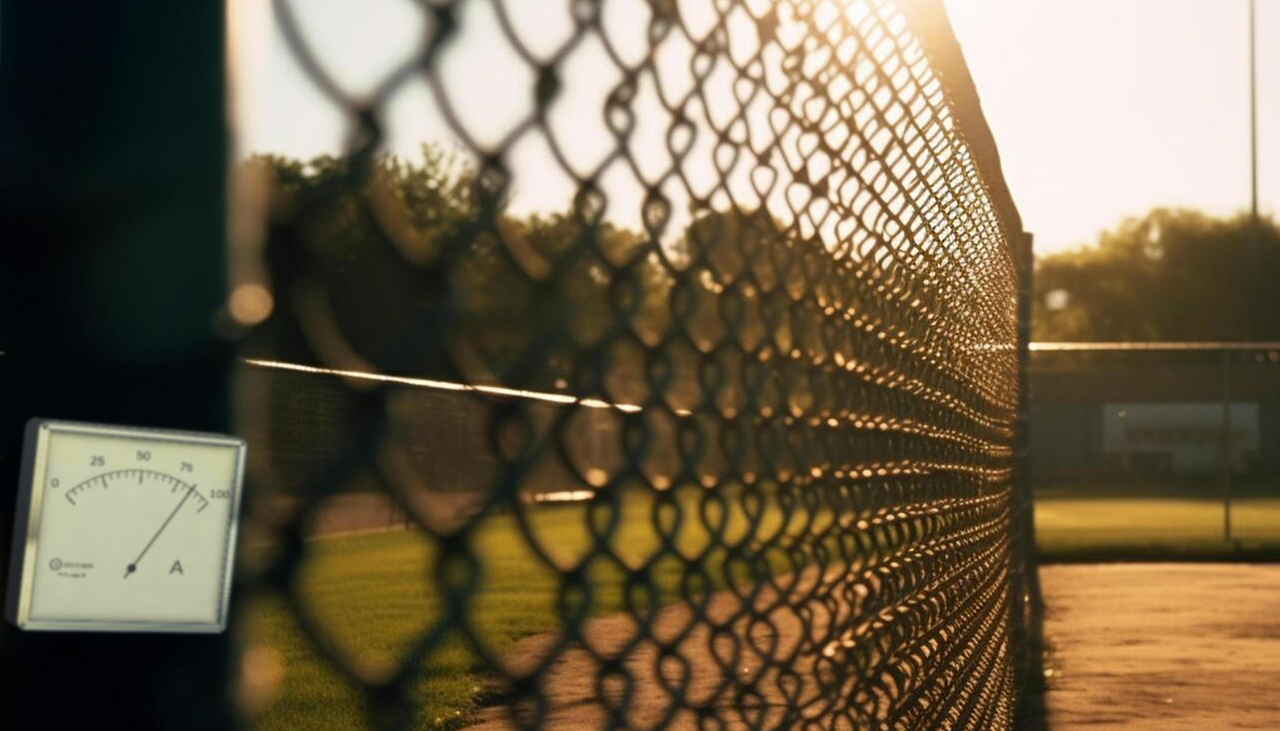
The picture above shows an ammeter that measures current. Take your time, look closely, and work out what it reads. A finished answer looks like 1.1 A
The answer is 85 A
